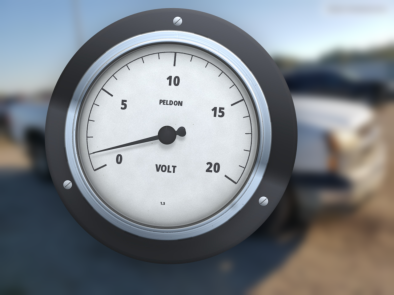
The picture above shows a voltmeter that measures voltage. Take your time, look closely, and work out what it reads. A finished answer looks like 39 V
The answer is 1 V
